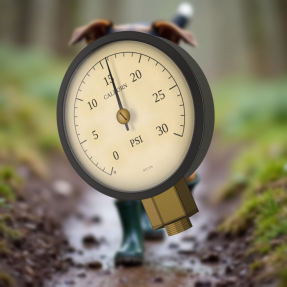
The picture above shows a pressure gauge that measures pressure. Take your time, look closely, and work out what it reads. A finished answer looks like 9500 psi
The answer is 16 psi
